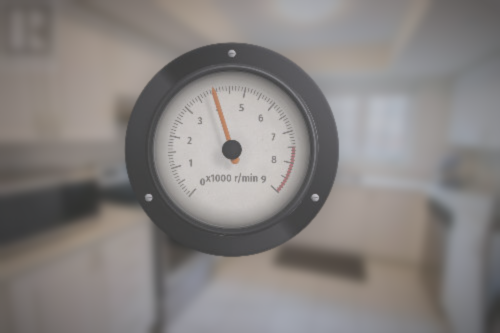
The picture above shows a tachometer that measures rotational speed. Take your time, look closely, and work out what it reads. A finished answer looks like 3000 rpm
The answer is 4000 rpm
